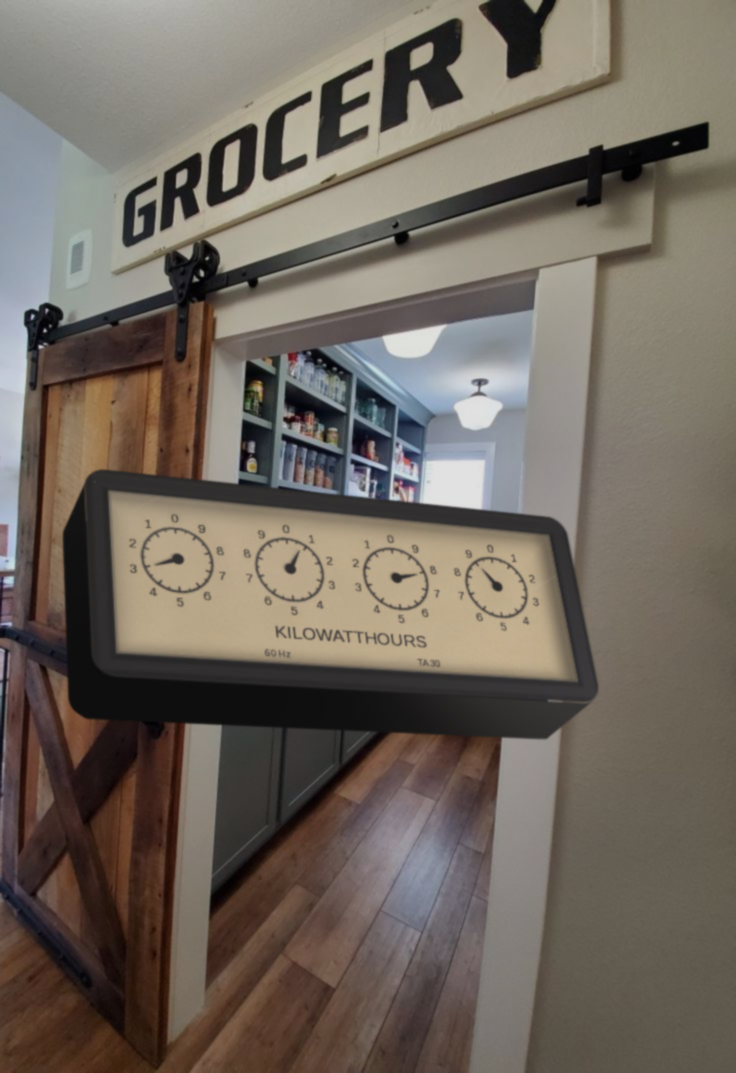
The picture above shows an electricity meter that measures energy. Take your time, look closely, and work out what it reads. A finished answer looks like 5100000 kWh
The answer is 3079 kWh
